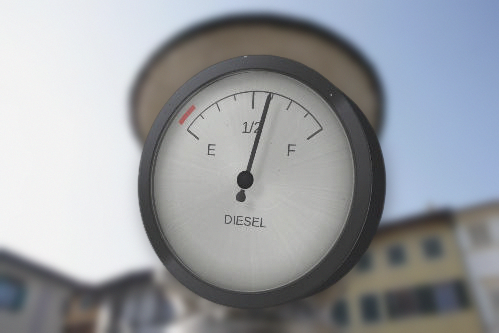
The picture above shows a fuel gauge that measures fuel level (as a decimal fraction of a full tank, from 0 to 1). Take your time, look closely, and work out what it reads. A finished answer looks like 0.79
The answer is 0.625
